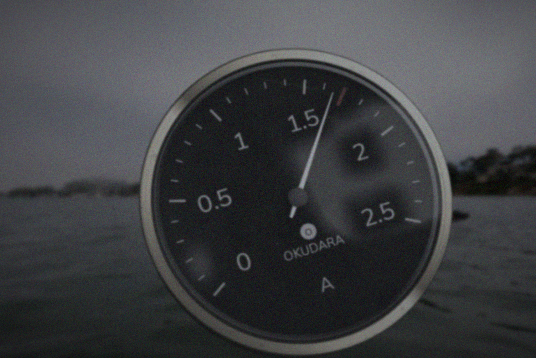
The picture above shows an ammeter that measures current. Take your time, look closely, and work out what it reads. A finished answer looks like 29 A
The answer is 1.65 A
